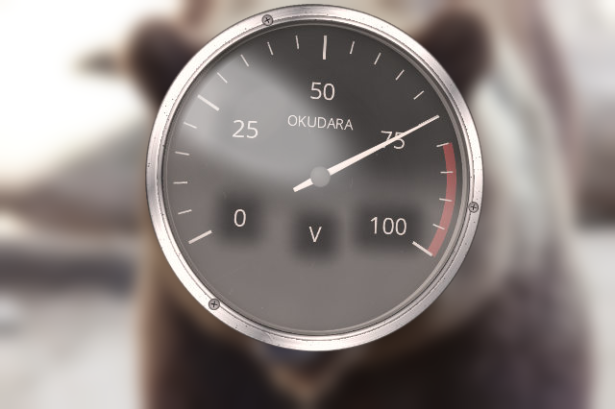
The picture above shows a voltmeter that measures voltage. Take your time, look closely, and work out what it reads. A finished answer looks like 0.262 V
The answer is 75 V
